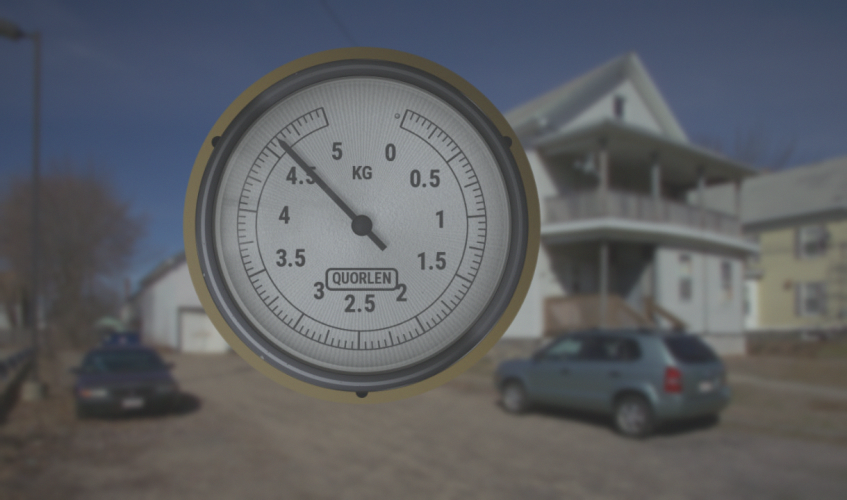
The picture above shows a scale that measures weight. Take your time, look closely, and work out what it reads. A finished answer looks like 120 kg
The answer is 4.6 kg
